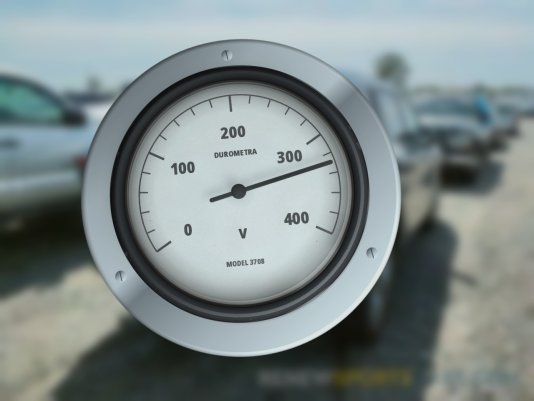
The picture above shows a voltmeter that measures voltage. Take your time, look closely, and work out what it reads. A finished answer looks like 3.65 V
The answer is 330 V
